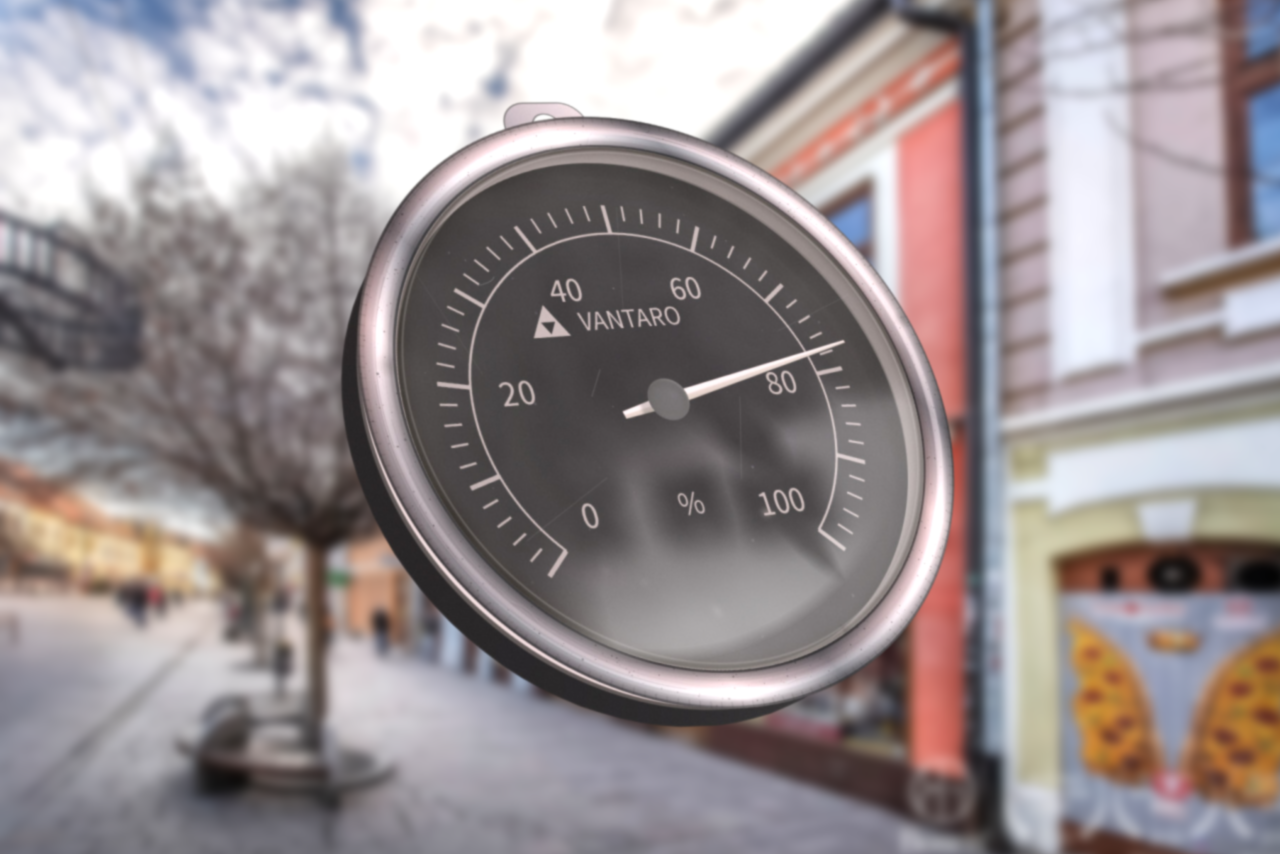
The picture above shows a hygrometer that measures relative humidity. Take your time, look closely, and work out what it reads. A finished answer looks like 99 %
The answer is 78 %
